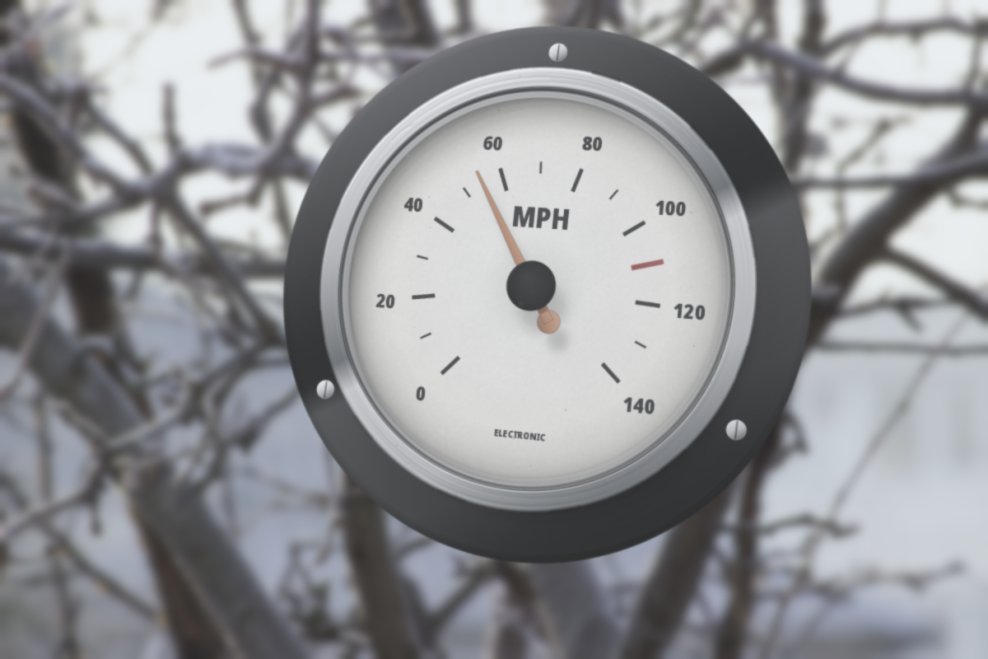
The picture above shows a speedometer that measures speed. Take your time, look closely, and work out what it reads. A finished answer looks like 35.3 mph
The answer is 55 mph
